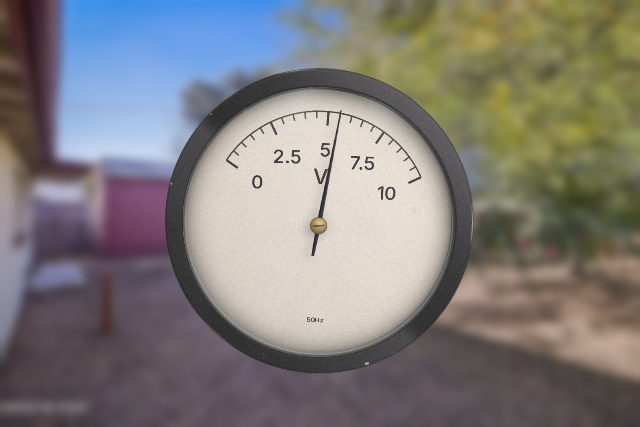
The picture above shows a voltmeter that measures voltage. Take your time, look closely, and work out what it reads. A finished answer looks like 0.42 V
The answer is 5.5 V
